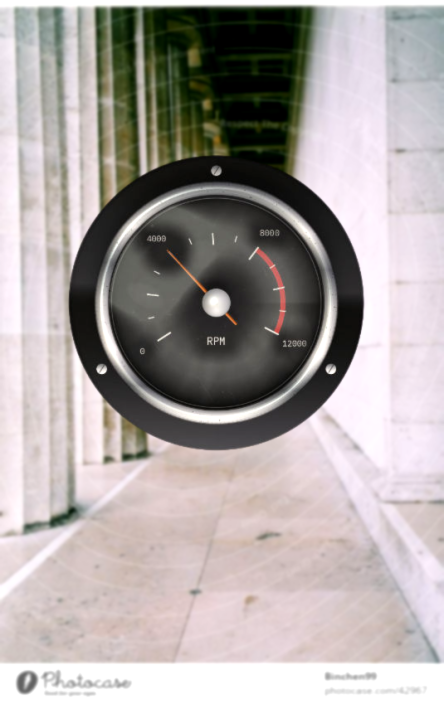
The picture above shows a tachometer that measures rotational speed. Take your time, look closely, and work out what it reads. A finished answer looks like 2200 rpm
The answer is 4000 rpm
